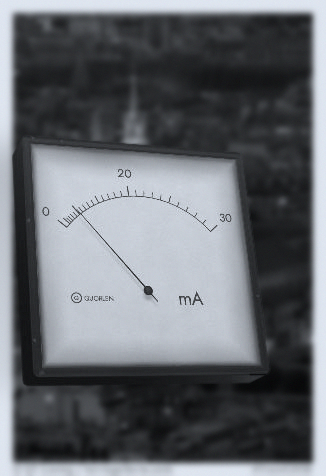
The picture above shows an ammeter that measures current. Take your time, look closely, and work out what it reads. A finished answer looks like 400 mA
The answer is 10 mA
